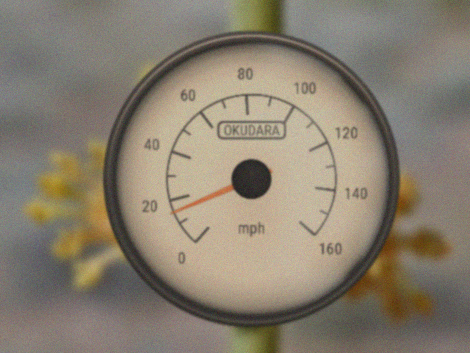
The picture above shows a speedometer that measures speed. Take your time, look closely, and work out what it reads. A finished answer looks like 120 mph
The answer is 15 mph
